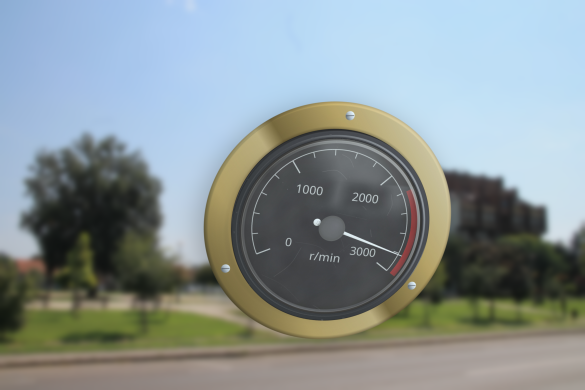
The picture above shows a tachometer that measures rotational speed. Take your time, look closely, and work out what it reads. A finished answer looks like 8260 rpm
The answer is 2800 rpm
